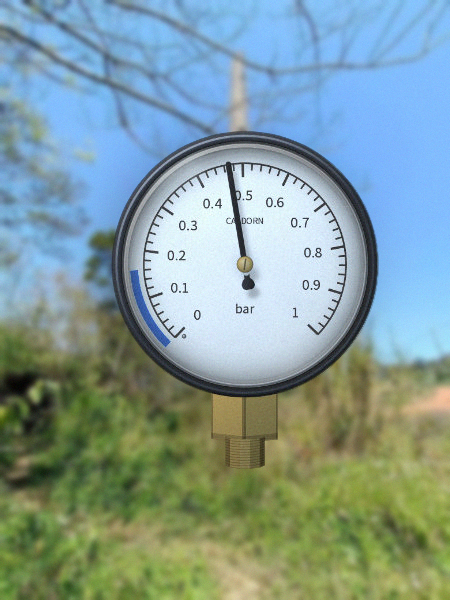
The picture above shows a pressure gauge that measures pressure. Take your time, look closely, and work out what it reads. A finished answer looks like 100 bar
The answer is 0.47 bar
